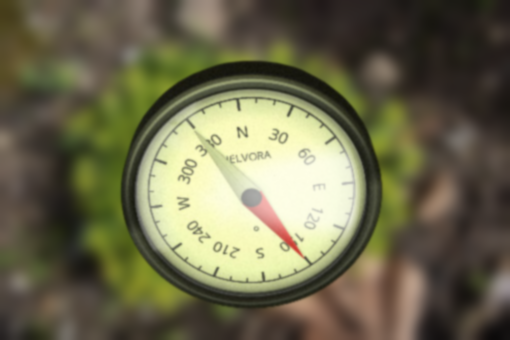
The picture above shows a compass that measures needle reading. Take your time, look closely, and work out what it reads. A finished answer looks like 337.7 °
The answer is 150 °
